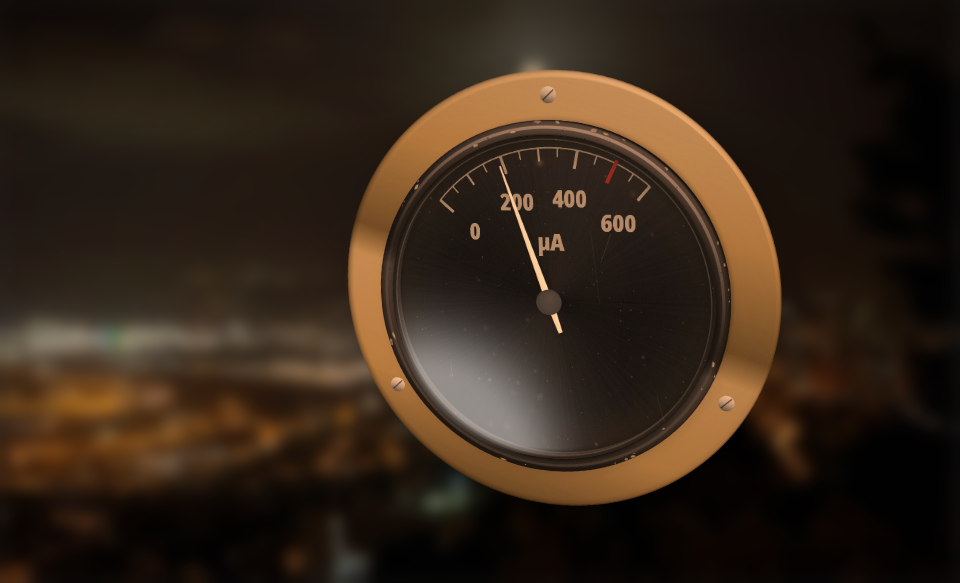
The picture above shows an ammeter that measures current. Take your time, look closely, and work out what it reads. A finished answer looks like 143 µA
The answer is 200 µA
